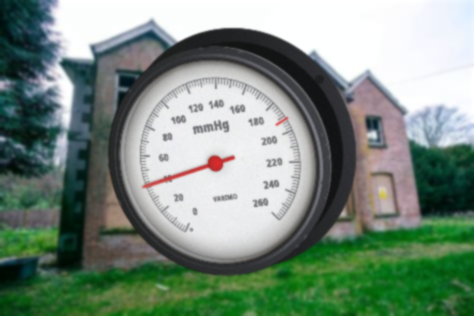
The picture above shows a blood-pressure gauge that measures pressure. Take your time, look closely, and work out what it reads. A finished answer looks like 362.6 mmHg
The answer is 40 mmHg
